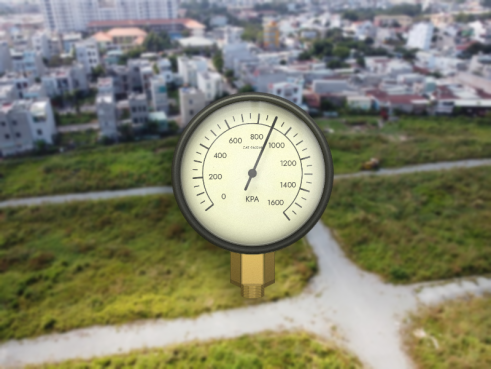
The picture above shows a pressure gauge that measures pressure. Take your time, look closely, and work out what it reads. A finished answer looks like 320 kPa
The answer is 900 kPa
